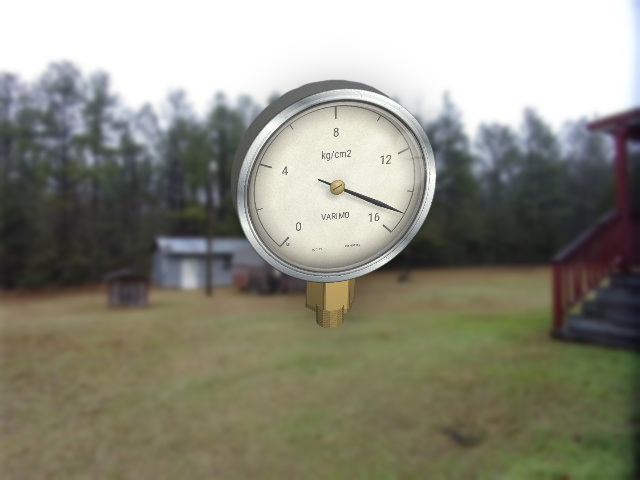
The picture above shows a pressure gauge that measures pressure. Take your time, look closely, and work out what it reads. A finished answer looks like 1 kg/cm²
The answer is 15 kg/cm²
